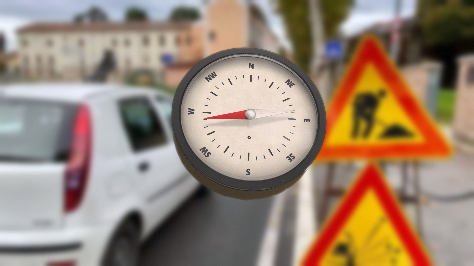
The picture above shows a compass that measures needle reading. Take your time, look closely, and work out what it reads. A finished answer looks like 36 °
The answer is 260 °
